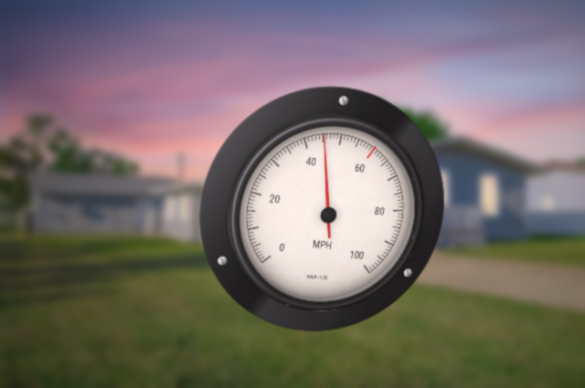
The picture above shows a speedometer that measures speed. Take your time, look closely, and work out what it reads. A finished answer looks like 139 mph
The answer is 45 mph
